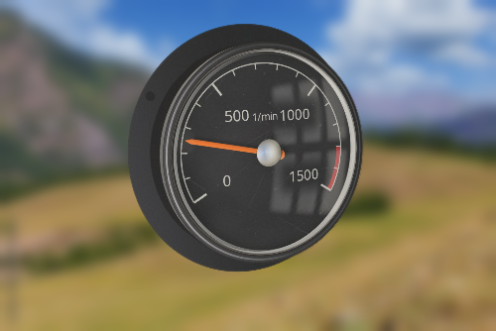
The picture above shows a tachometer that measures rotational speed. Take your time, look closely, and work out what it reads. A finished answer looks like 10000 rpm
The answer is 250 rpm
